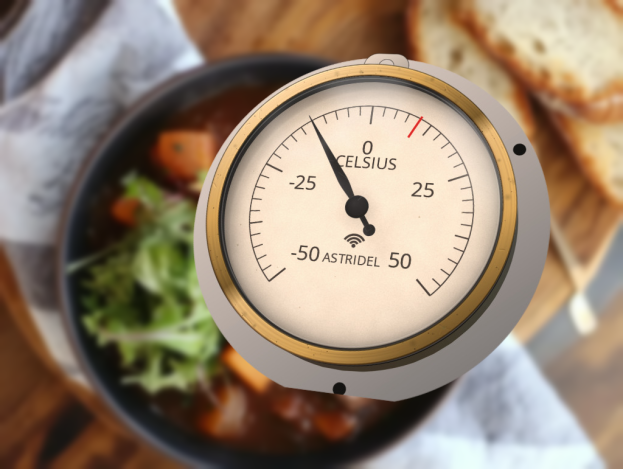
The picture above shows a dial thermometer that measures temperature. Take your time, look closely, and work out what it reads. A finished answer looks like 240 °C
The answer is -12.5 °C
